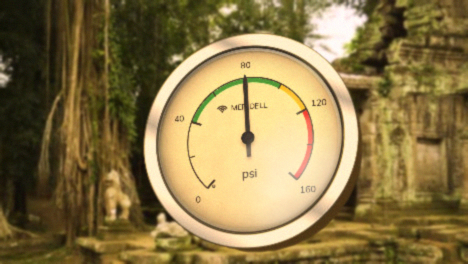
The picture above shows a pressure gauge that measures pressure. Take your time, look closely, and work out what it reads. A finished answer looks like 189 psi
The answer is 80 psi
